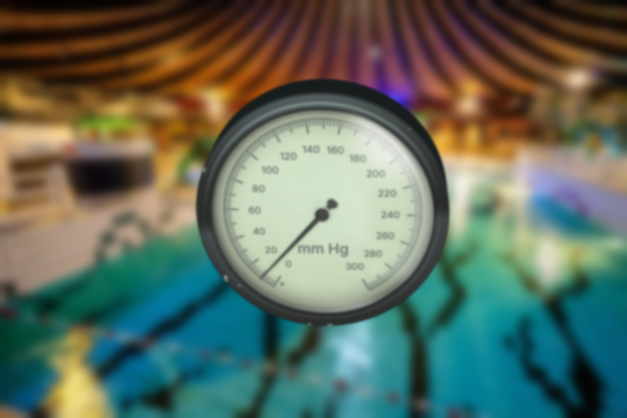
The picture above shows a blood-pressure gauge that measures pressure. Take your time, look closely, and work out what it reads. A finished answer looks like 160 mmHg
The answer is 10 mmHg
